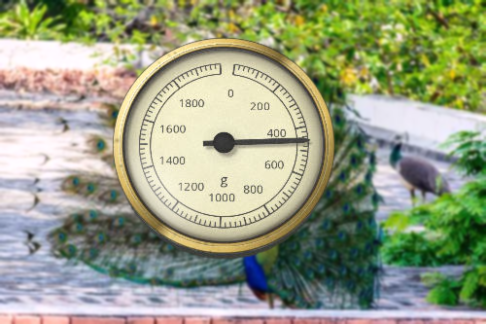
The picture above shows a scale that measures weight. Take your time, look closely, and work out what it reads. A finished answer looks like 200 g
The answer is 460 g
